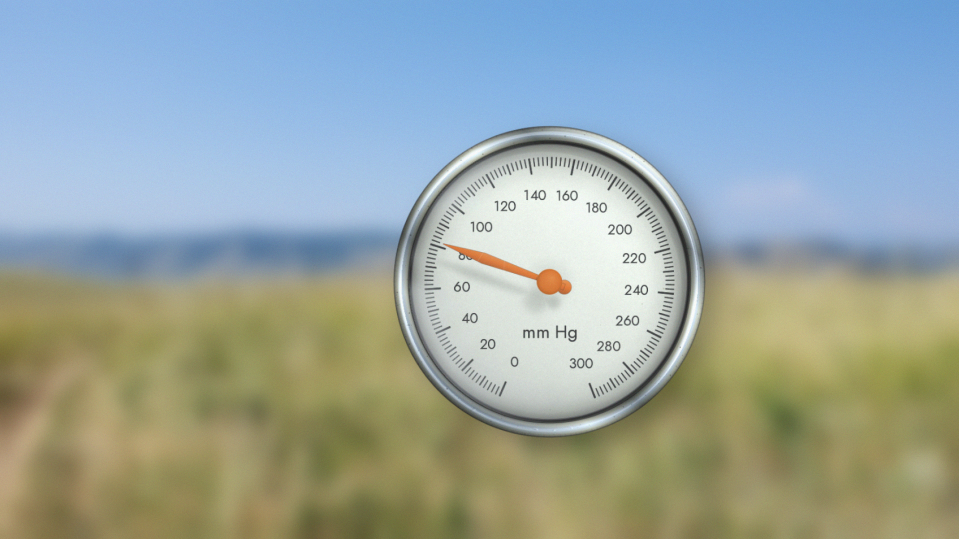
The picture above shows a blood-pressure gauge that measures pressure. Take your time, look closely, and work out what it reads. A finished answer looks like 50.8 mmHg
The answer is 82 mmHg
